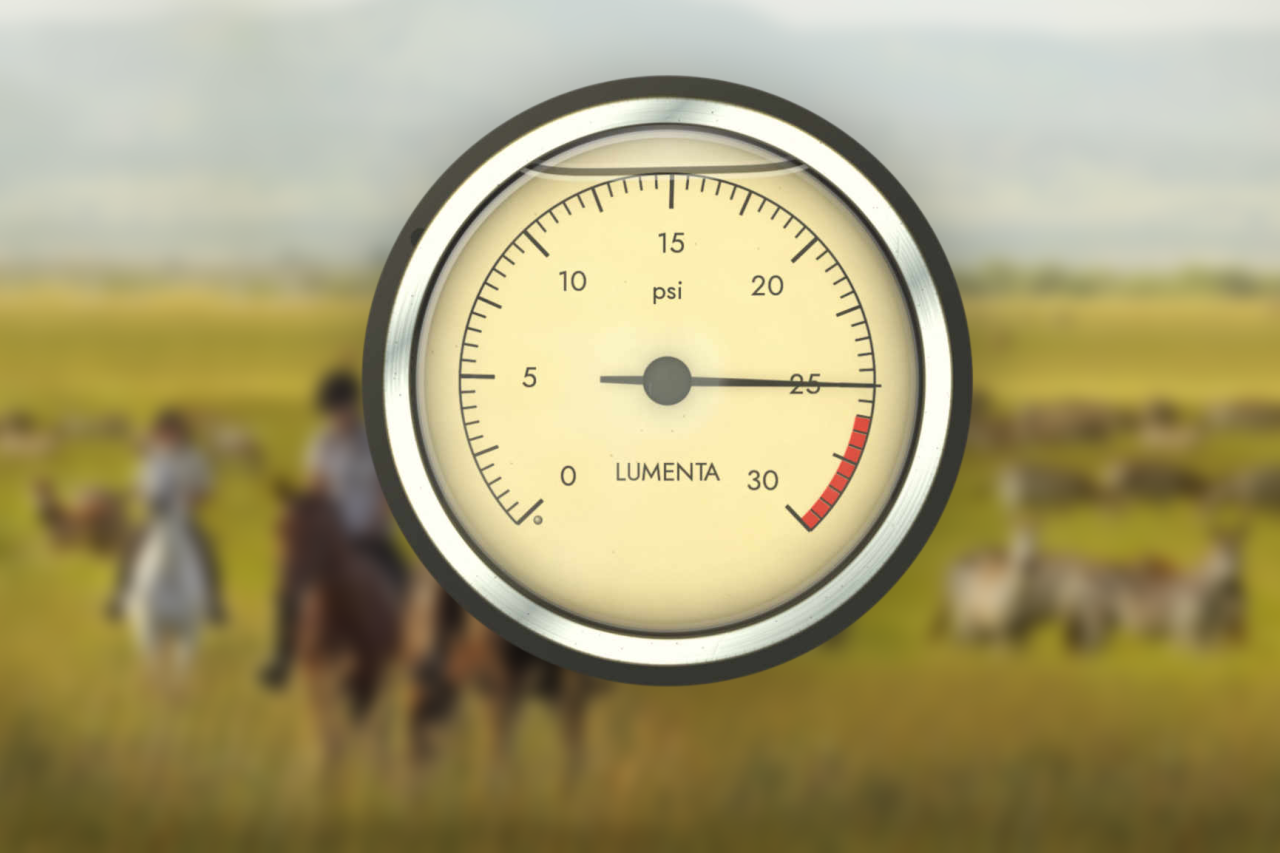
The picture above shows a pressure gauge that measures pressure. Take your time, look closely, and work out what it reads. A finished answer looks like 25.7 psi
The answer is 25 psi
